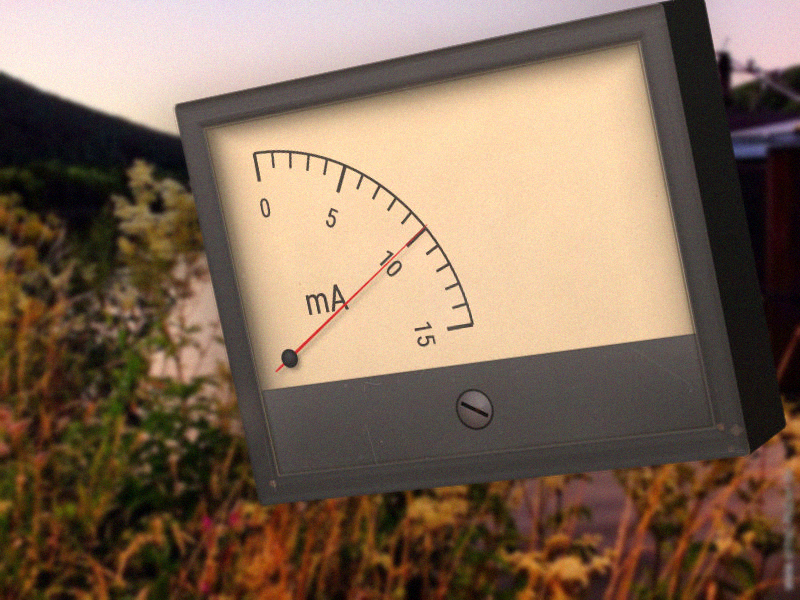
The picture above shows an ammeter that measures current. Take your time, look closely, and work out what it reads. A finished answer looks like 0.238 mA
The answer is 10 mA
